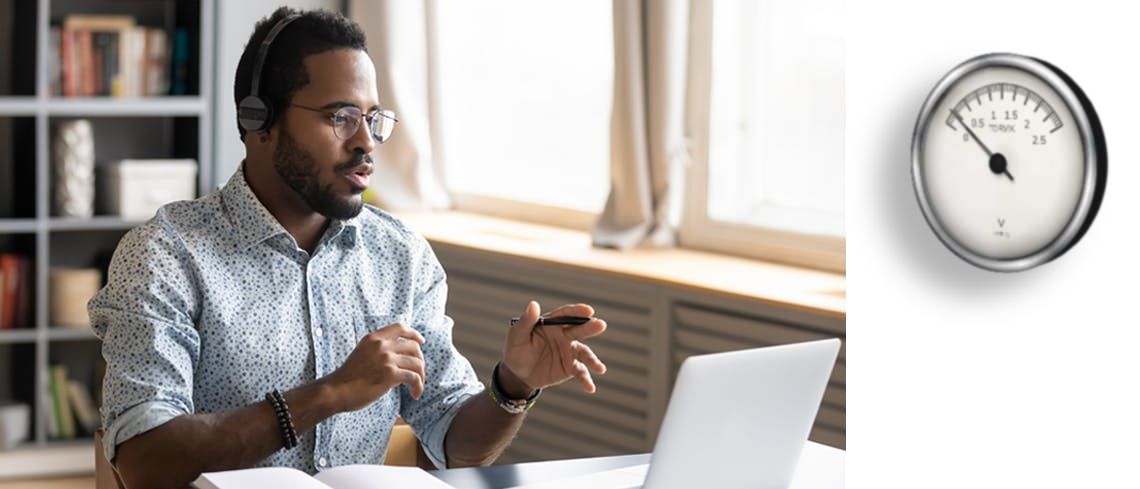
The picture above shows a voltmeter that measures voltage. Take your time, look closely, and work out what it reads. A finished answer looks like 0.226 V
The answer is 0.25 V
